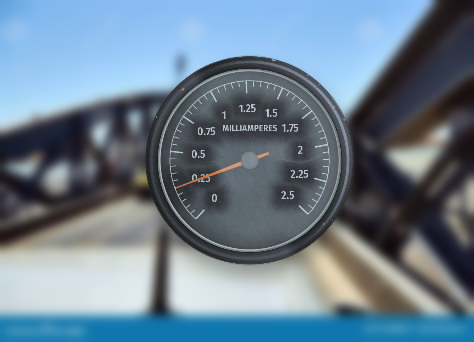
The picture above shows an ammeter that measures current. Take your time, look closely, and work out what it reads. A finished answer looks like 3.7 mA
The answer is 0.25 mA
